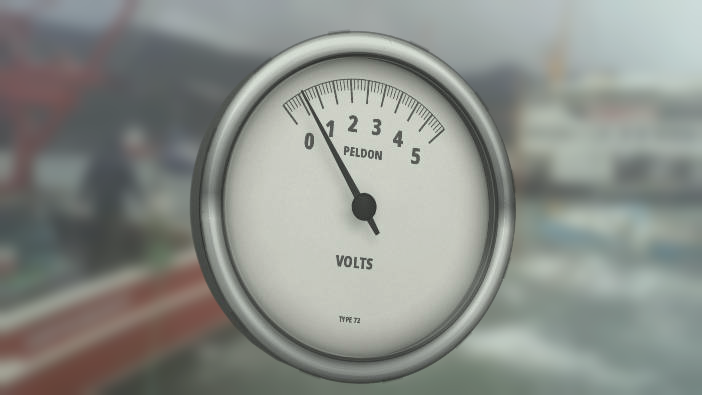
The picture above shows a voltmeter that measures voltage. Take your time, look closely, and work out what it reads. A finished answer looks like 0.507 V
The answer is 0.5 V
